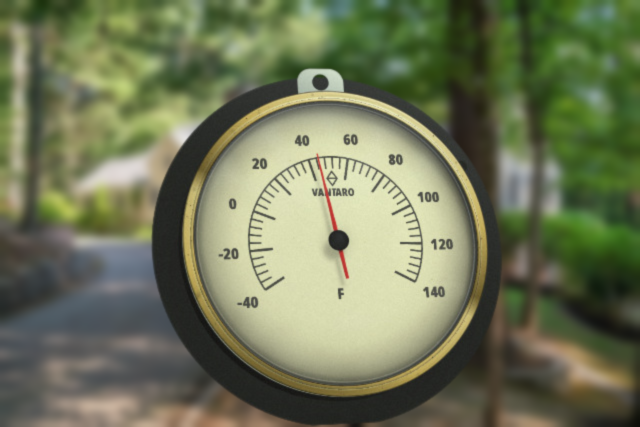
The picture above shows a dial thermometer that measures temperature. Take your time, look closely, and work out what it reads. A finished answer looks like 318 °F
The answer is 44 °F
